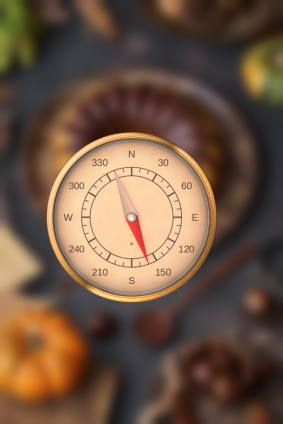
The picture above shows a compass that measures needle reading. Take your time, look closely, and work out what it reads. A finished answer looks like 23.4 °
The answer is 160 °
